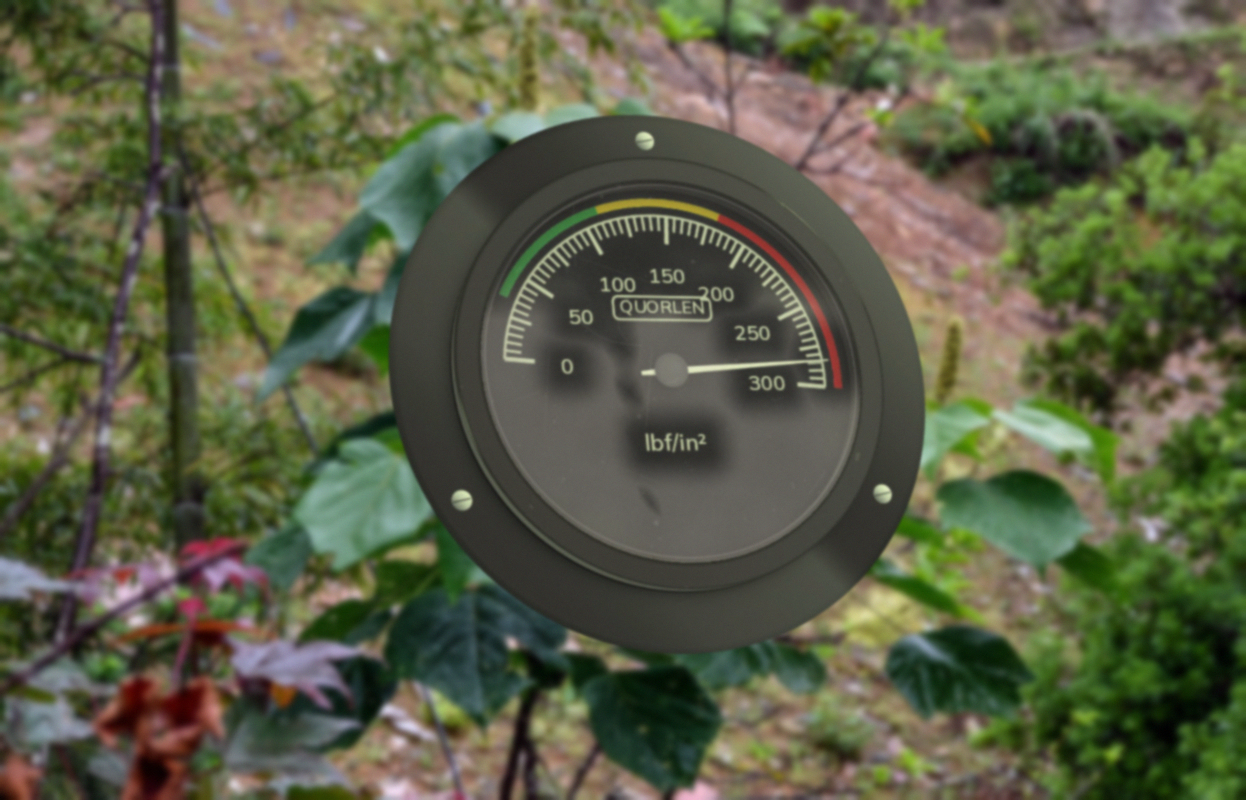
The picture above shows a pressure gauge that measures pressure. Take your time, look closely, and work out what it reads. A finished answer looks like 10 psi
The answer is 285 psi
